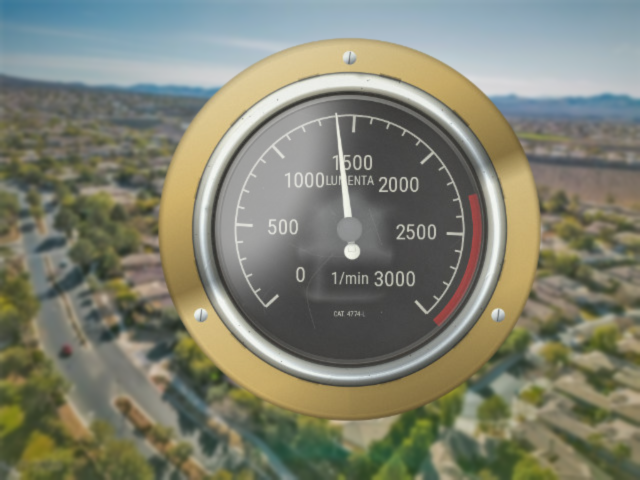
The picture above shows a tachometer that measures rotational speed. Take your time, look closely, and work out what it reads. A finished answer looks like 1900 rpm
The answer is 1400 rpm
